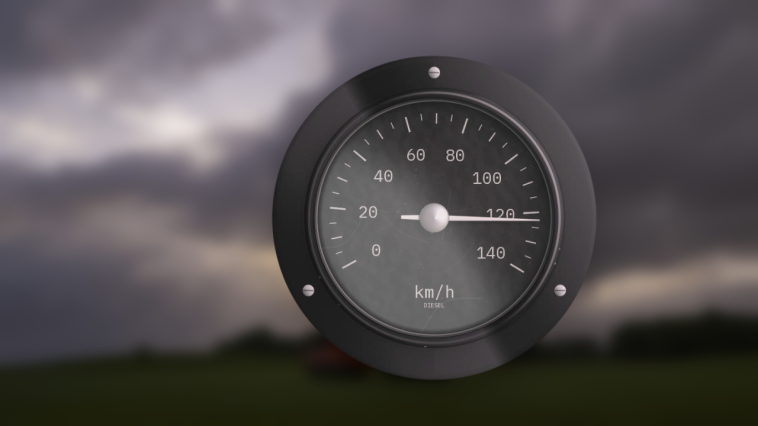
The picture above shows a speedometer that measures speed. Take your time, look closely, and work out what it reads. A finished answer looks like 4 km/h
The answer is 122.5 km/h
